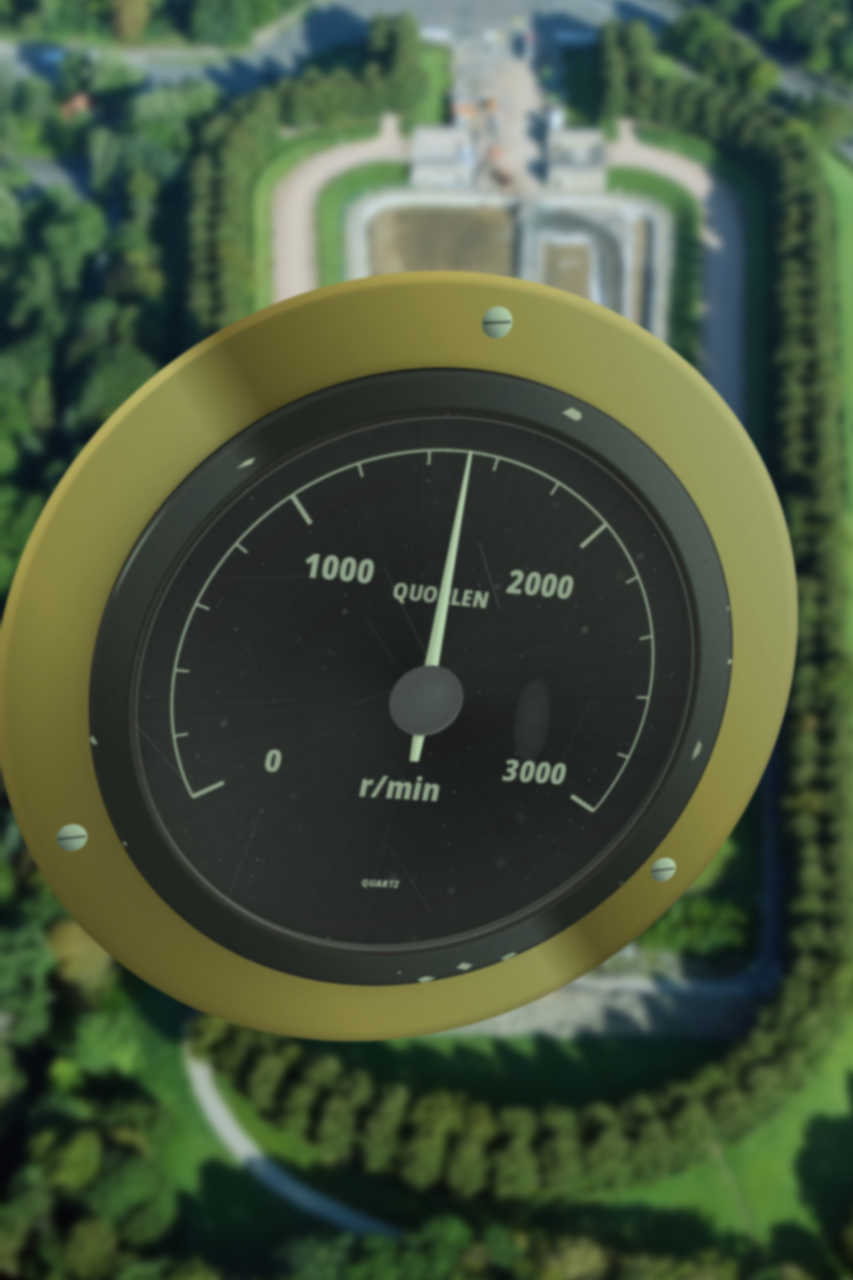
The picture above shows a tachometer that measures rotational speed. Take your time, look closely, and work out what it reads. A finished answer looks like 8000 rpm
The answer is 1500 rpm
